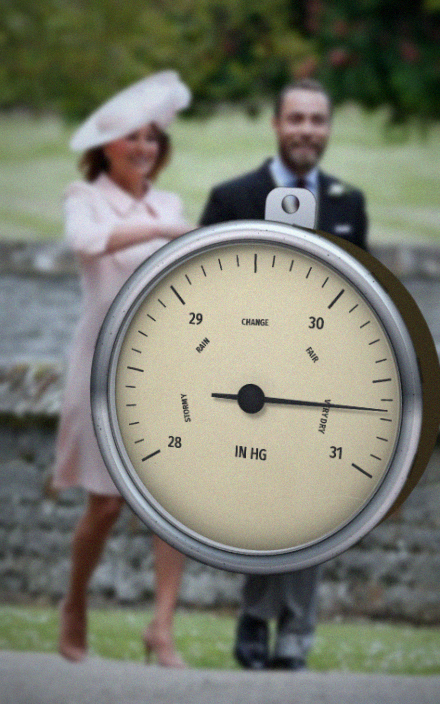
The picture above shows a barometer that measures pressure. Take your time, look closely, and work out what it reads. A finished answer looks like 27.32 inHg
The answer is 30.65 inHg
